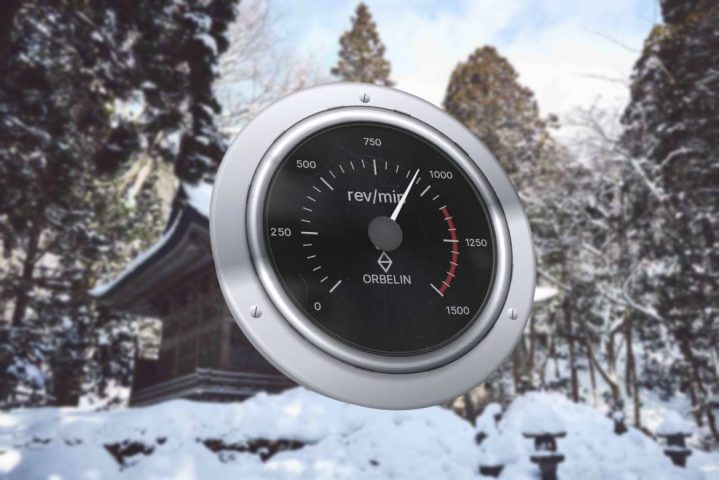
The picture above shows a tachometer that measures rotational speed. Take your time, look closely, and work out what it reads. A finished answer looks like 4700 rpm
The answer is 925 rpm
